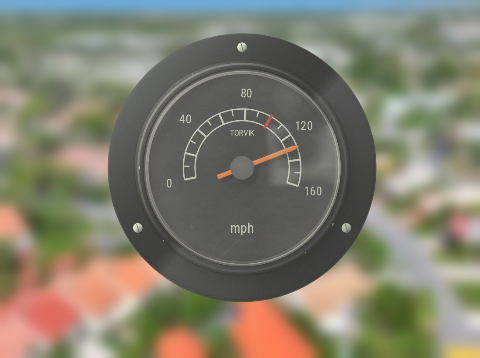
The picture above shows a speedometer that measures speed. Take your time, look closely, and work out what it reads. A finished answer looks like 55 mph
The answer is 130 mph
